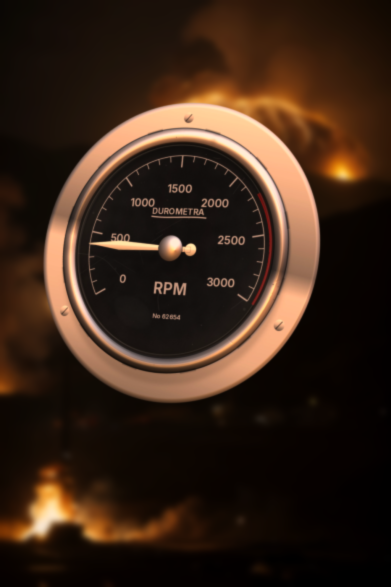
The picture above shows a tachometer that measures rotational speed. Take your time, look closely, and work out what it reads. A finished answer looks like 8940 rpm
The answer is 400 rpm
